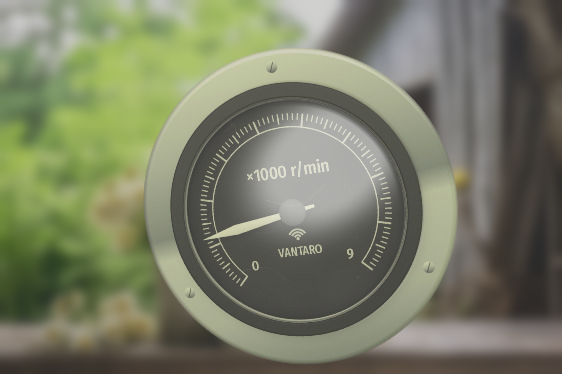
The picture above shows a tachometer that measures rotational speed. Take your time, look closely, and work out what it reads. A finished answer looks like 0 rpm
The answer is 1200 rpm
